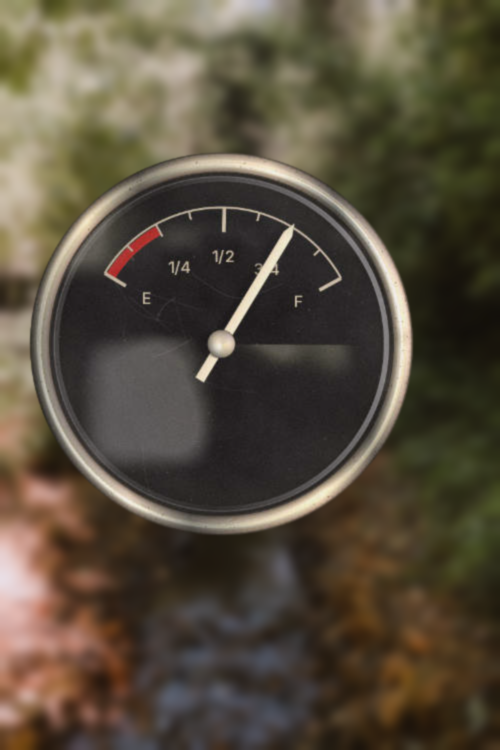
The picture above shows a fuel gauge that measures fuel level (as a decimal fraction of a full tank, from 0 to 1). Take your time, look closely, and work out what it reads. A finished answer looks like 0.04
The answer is 0.75
